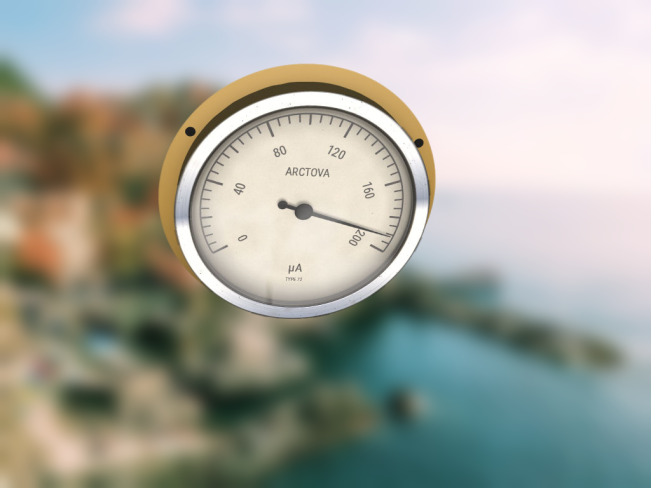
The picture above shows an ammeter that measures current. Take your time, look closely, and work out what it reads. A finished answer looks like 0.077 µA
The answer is 190 µA
